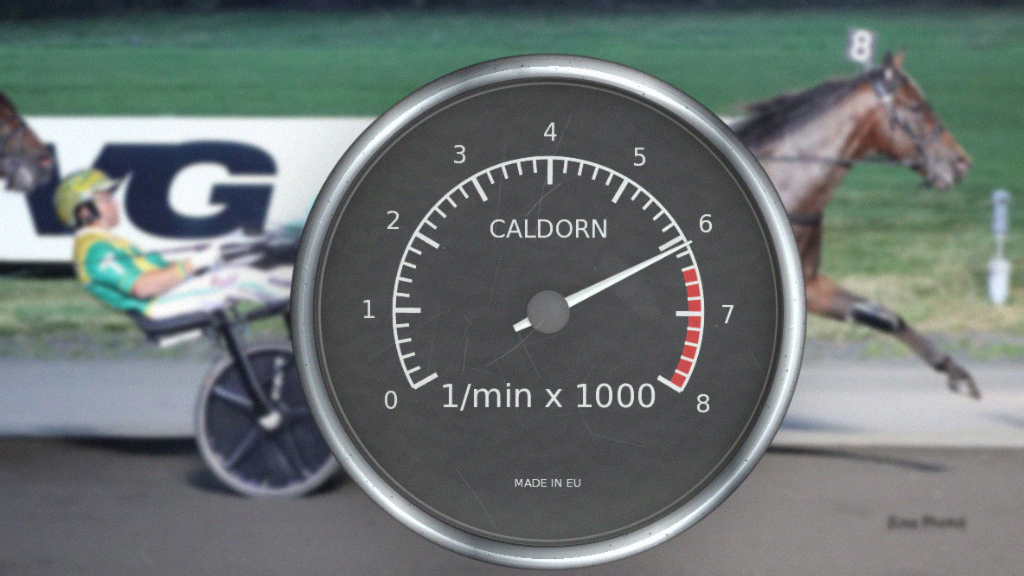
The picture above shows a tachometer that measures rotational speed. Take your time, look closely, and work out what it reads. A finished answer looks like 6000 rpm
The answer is 6100 rpm
